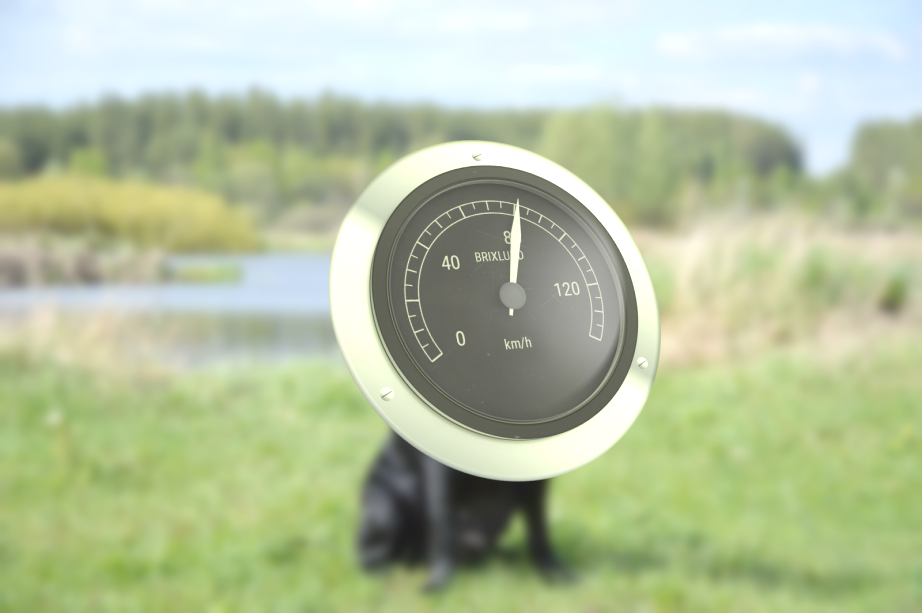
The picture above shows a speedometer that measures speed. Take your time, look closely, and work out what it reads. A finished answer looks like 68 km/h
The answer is 80 km/h
